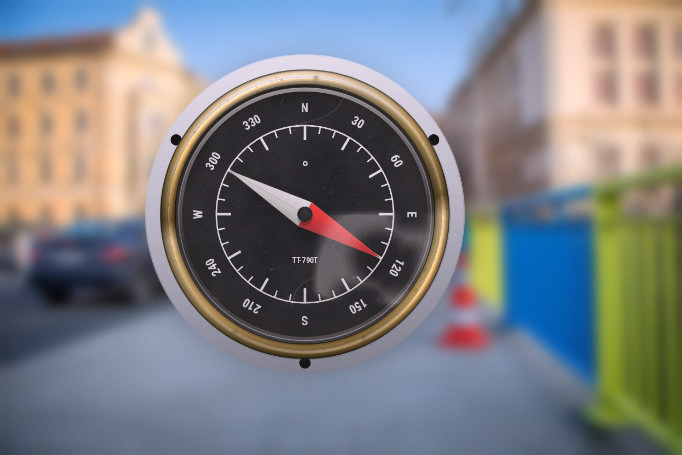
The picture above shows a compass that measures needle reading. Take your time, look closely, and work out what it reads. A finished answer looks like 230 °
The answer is 120 °
